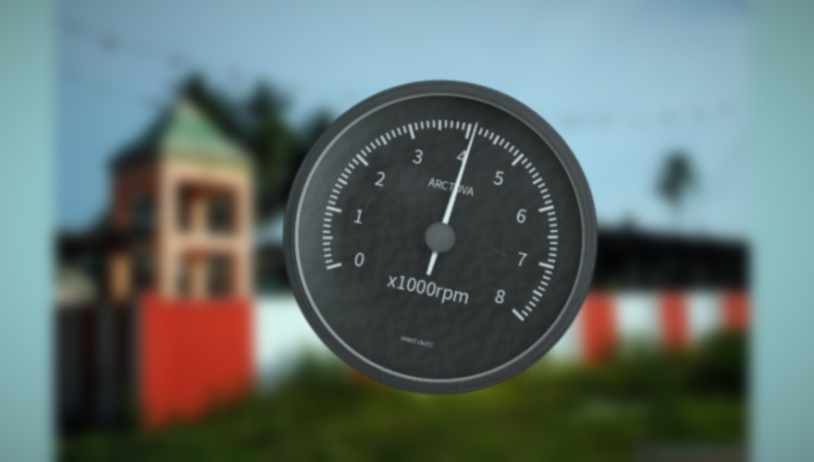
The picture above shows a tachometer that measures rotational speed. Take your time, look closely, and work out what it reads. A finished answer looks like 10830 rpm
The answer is 4100 rpm
